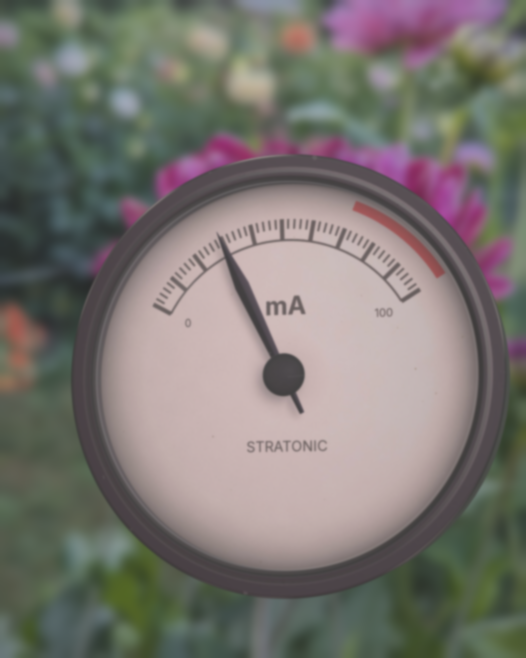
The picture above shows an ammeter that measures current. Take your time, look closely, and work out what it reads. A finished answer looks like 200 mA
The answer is 30 mA
